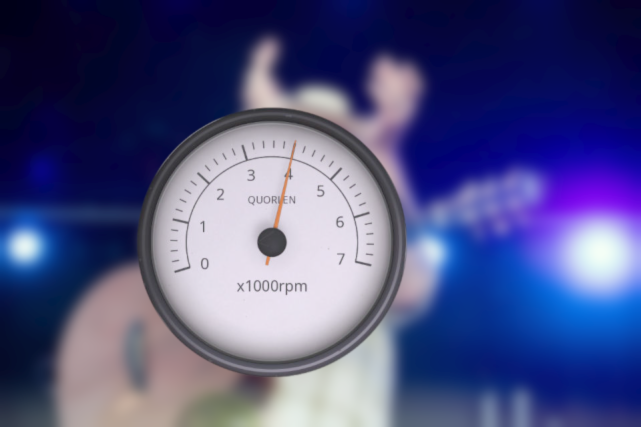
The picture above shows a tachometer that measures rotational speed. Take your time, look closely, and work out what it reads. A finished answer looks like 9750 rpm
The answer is 4000 rpm
